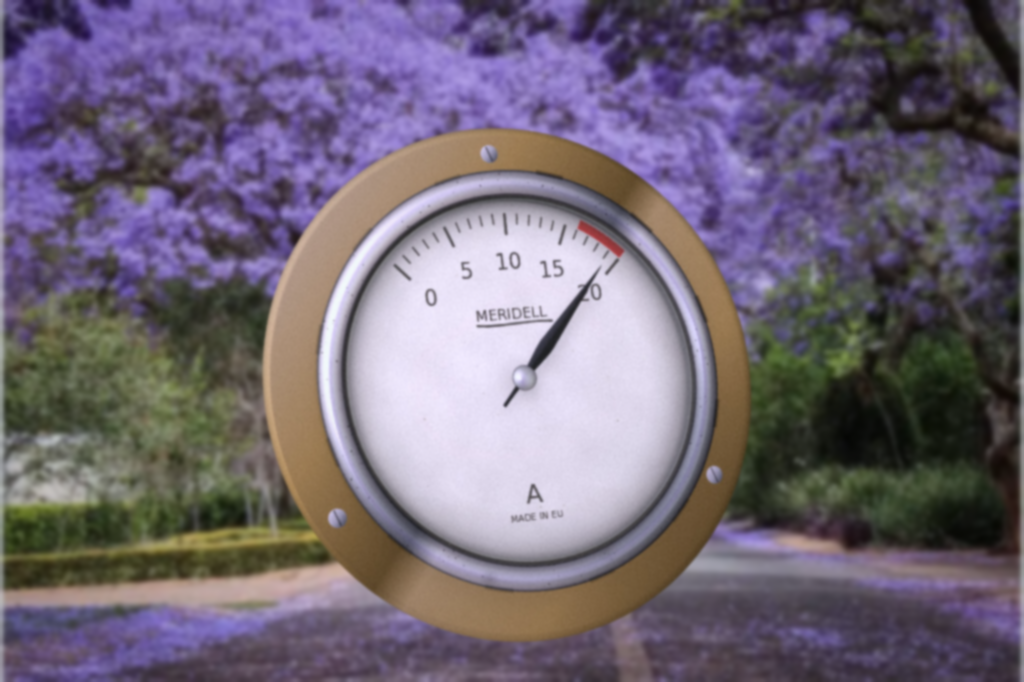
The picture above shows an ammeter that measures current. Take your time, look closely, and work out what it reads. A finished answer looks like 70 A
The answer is 19 A
